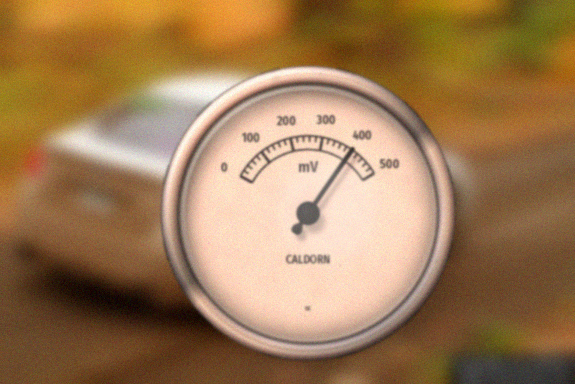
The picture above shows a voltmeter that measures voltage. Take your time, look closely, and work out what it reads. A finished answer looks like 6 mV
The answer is 400 mV
